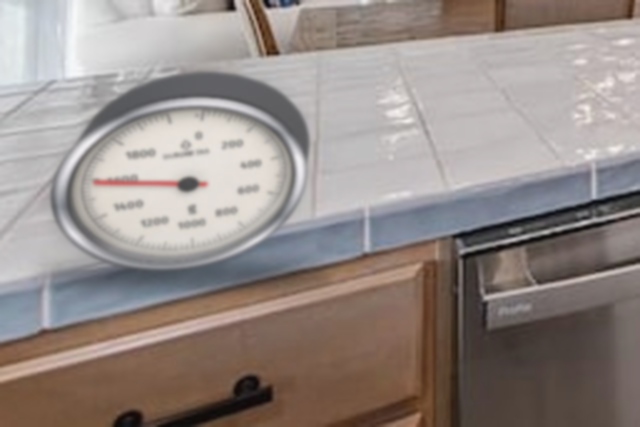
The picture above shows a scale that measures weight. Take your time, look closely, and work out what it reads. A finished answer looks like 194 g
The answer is 1600 g
